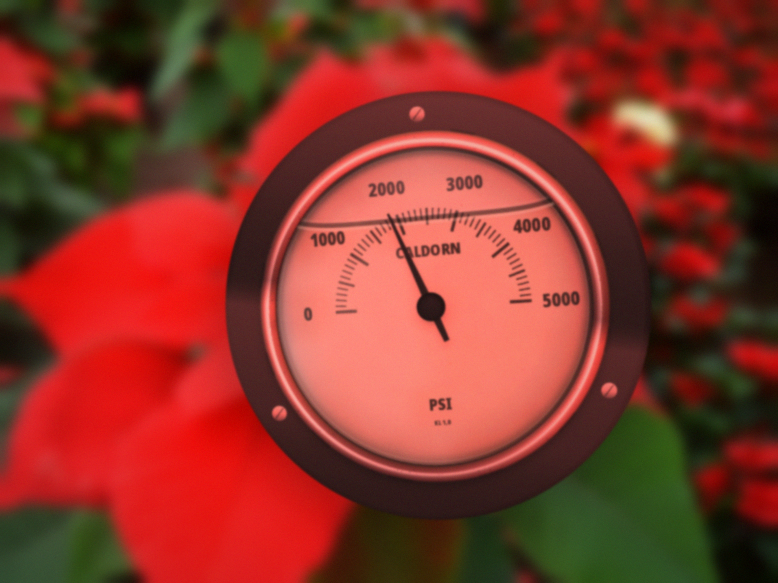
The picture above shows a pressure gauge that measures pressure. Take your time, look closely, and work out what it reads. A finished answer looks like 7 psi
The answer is 1900 psi
